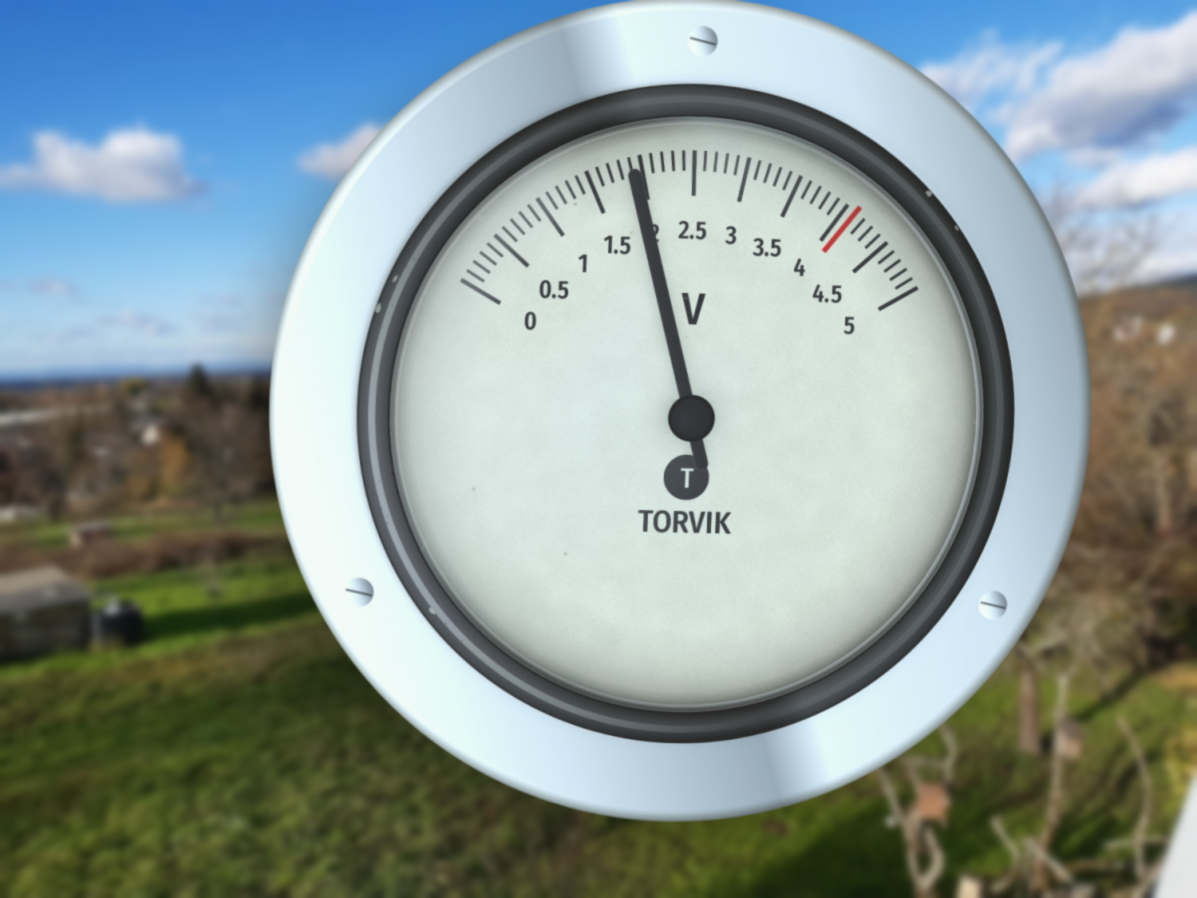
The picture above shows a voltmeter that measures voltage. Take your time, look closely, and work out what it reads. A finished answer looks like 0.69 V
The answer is 1.9 V
